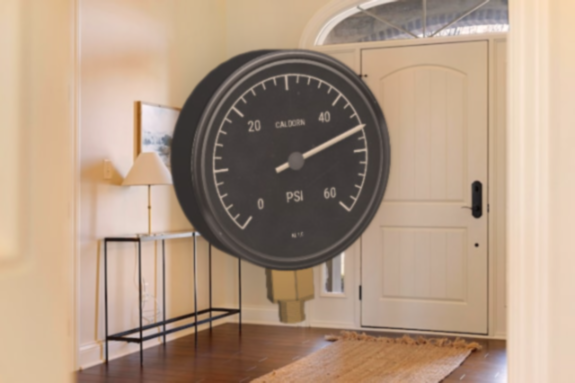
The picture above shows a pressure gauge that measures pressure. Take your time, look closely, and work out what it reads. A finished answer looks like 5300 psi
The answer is 46 psi
